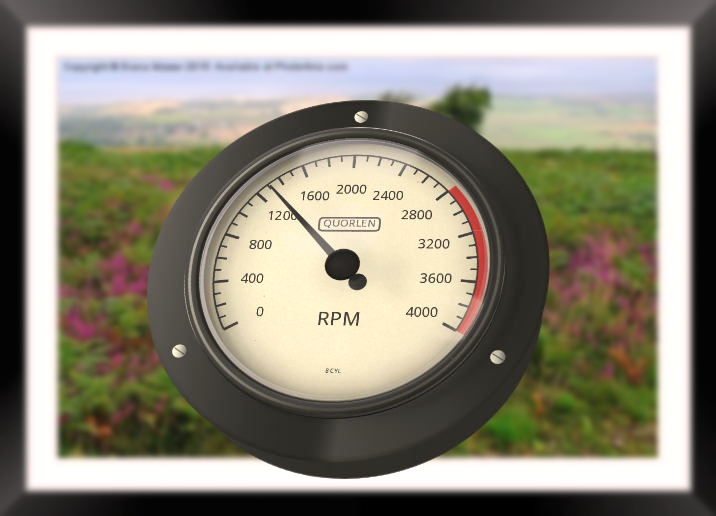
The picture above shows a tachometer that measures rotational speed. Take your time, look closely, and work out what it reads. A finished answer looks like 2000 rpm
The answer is 1300 rpm
